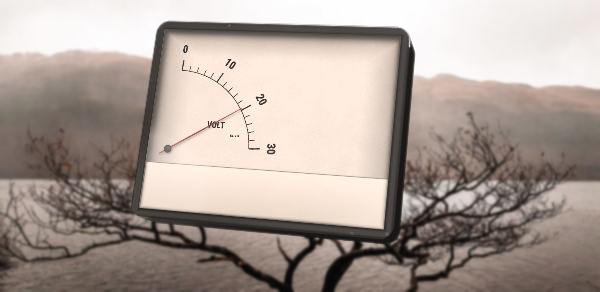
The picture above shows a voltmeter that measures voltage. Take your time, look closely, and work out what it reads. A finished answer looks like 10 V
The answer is 20 V
